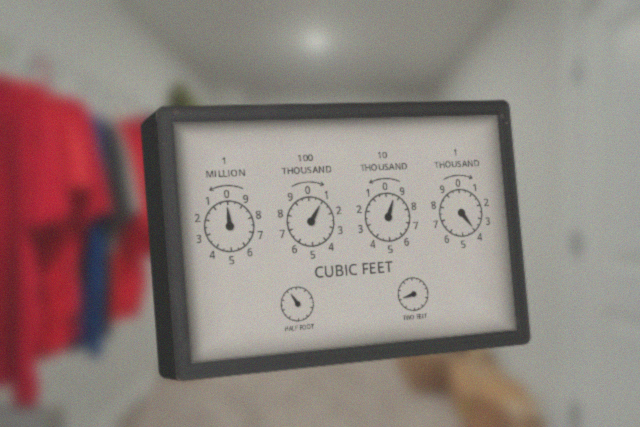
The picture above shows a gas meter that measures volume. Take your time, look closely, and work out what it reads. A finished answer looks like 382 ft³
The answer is 9400 ft³
